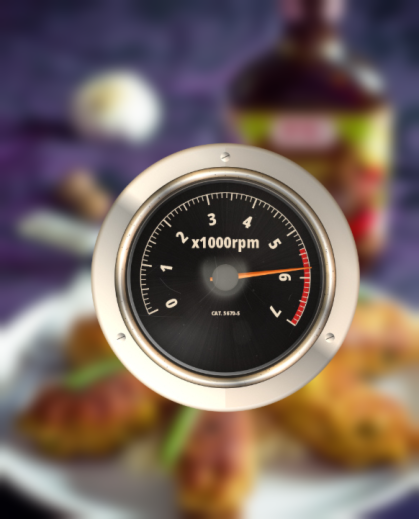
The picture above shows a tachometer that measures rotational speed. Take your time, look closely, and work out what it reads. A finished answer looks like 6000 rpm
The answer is 5800 rpm
